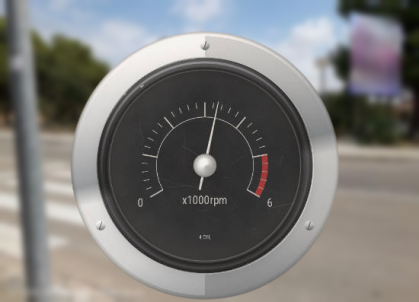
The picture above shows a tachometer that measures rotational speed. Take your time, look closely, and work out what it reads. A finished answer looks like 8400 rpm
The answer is 3300 rpm
